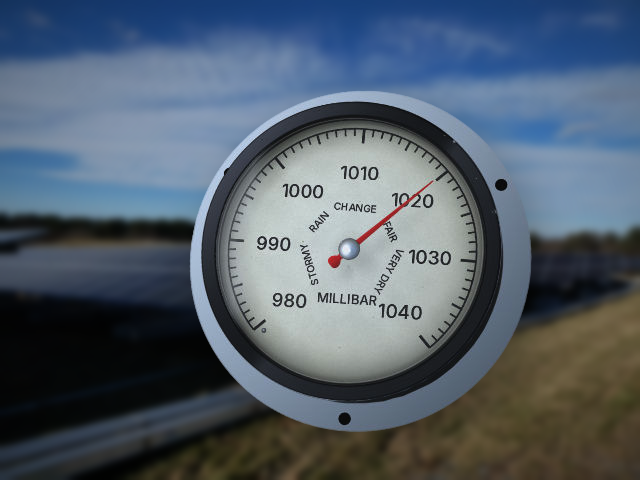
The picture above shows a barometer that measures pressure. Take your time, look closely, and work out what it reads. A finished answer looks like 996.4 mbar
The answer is 1020 mbar
